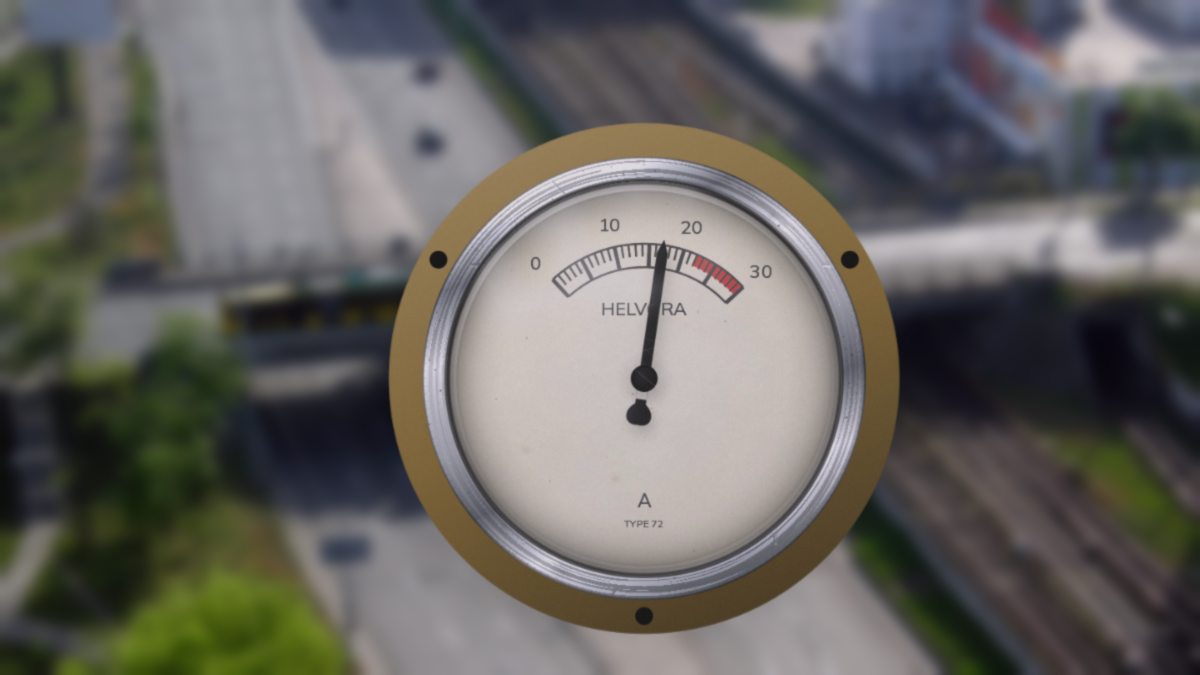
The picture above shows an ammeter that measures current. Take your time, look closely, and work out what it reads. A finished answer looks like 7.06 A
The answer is 17 A
